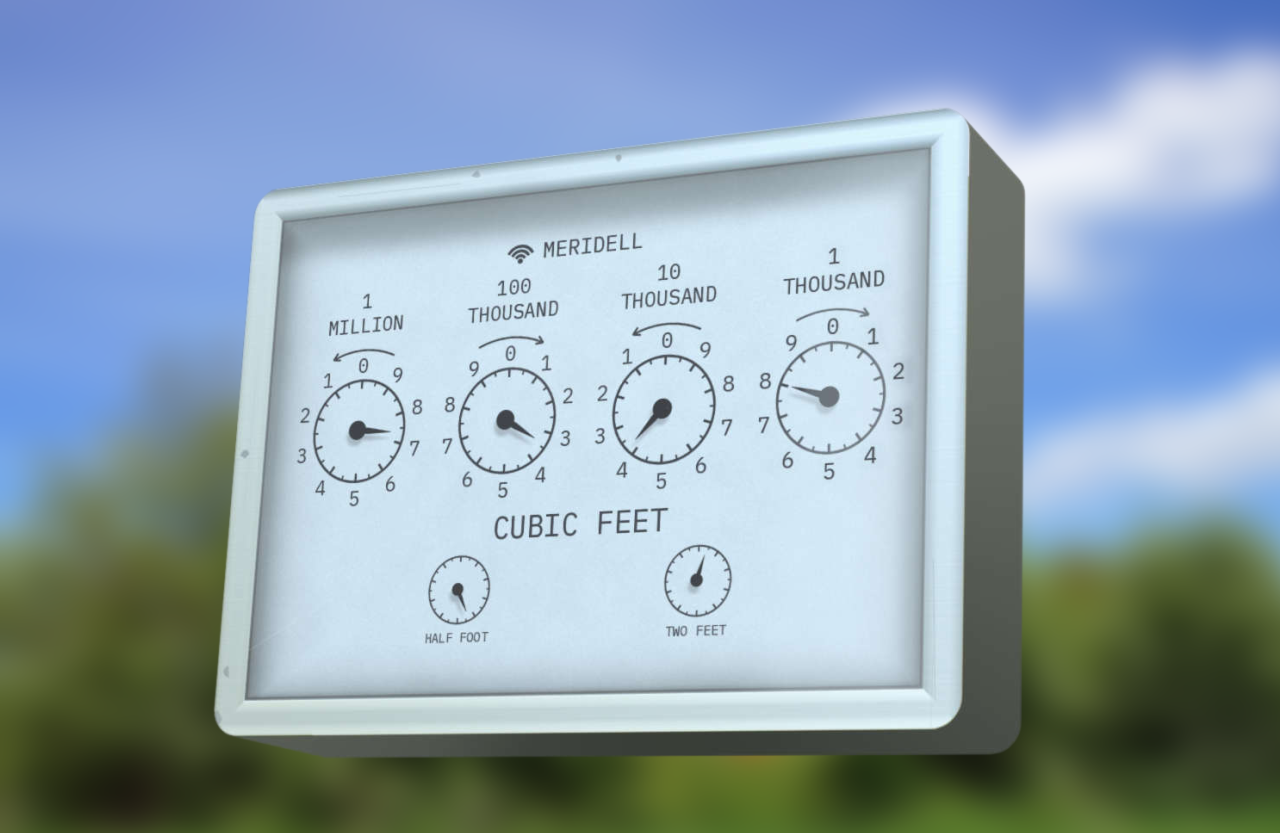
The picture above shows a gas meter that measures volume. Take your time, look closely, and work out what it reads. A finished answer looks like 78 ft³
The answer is 733800 ft³
